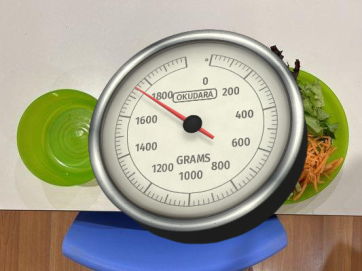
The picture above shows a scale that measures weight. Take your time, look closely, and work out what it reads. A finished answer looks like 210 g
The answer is 1740 g
